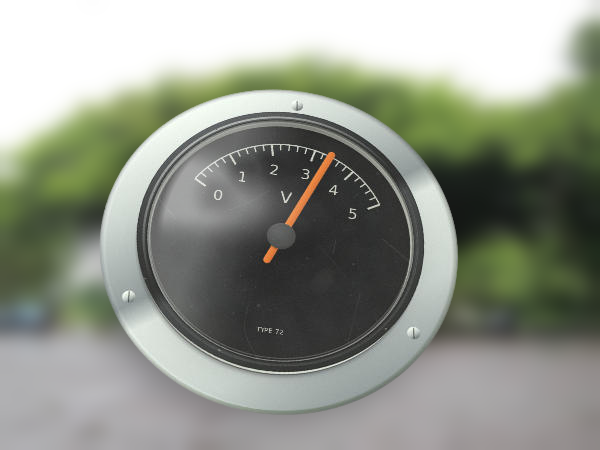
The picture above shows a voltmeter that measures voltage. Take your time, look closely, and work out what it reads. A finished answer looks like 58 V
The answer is 3.4 V
